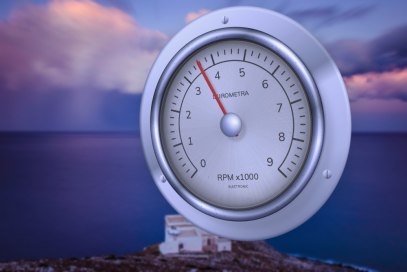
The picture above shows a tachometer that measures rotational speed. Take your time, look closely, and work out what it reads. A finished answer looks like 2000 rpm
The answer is 3600 rpm
